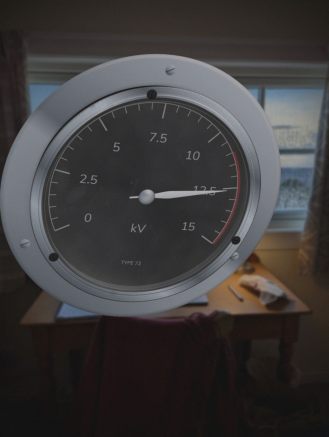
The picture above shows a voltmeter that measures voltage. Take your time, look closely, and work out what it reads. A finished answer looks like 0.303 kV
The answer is 12.5 kV
